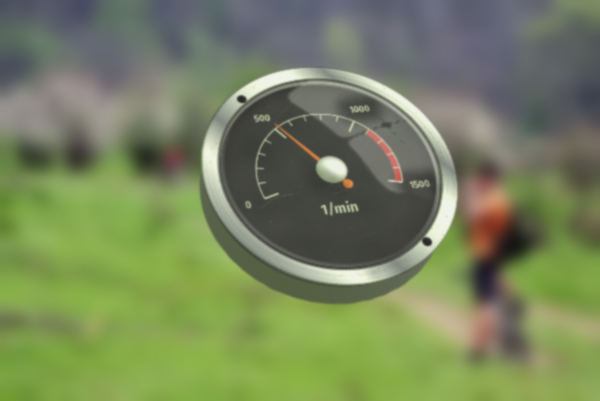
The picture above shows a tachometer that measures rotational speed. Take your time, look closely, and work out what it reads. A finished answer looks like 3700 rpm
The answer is 500 rpm
